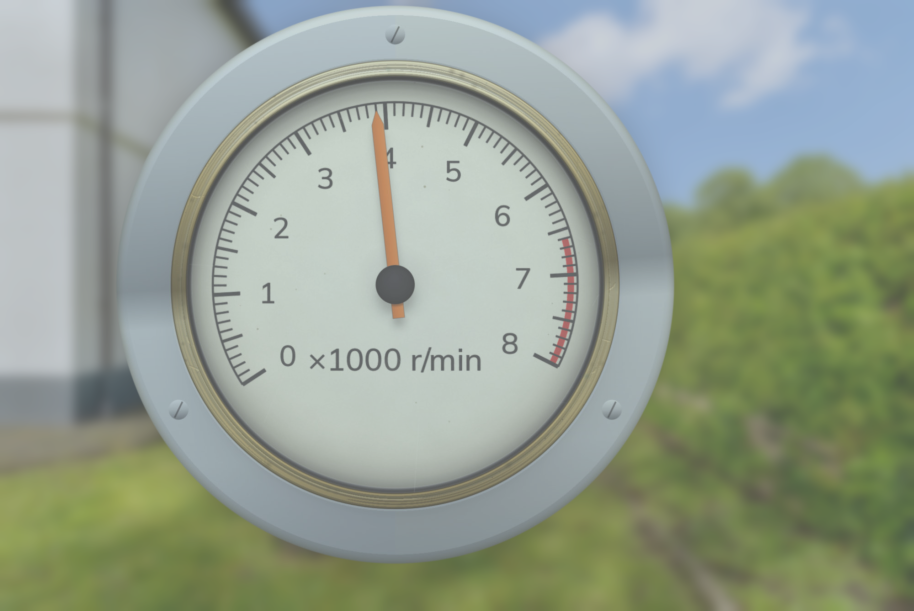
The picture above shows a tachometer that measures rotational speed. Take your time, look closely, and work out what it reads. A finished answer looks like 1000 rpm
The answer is 3900 rpm
